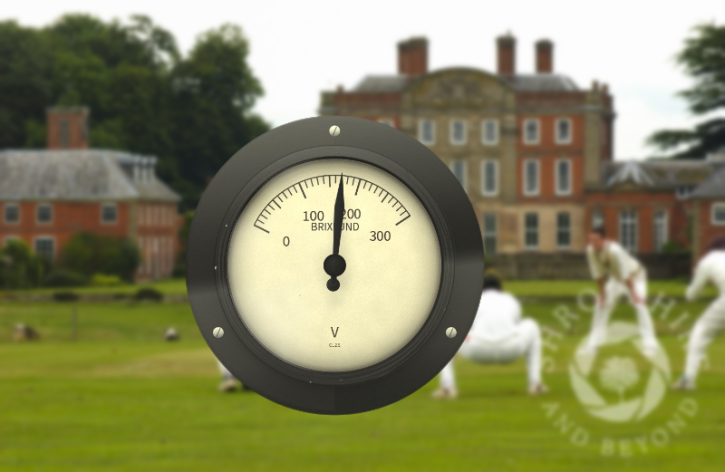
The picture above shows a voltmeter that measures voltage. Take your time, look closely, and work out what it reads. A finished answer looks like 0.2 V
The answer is 170 V
